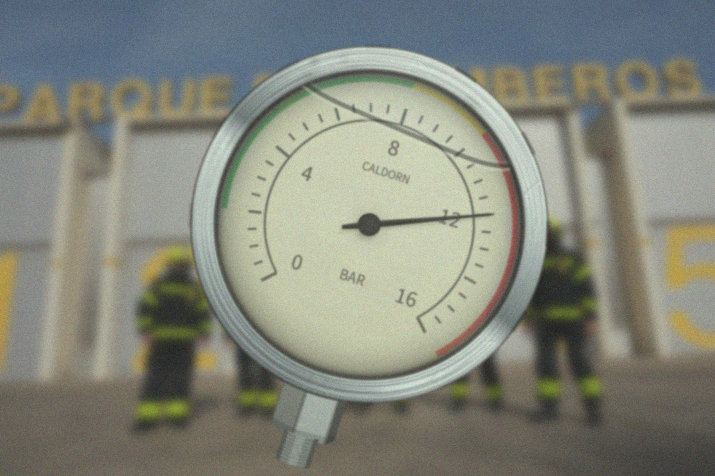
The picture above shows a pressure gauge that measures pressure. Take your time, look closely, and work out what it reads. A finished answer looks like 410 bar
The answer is 12 bar
